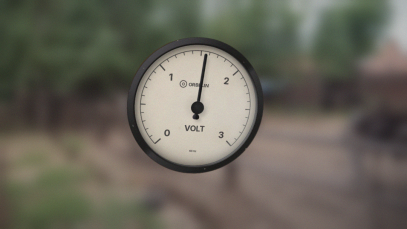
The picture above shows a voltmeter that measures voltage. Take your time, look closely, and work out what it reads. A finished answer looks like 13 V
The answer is 1.55 V
